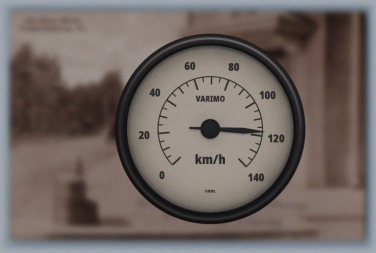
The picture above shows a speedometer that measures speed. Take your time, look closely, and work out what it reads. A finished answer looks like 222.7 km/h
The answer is 117.5 km/h
